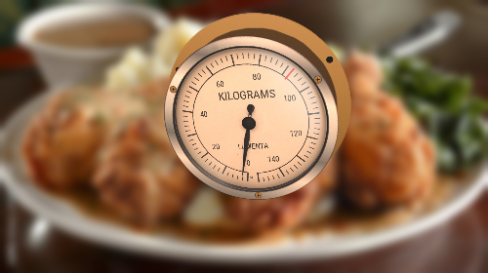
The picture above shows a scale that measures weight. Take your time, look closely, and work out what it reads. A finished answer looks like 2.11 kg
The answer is 2 kg
